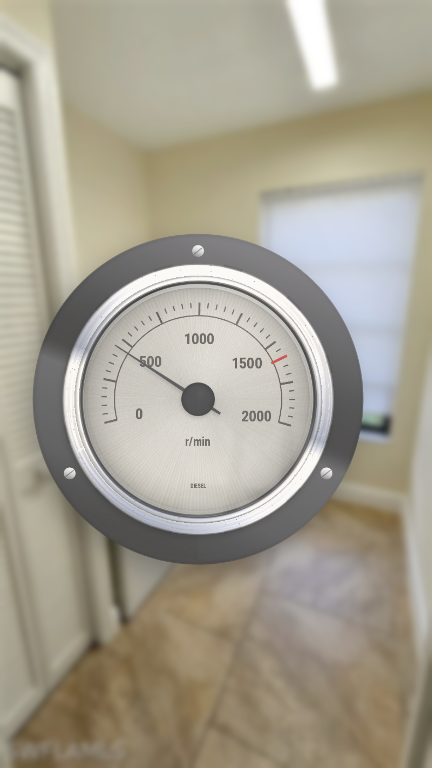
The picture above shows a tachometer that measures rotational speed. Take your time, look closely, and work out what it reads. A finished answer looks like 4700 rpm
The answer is 450 rpm
